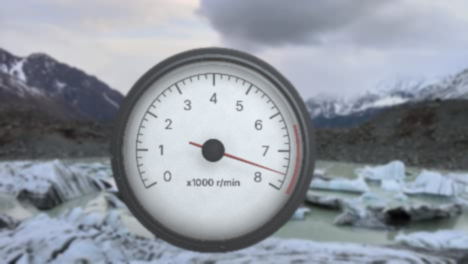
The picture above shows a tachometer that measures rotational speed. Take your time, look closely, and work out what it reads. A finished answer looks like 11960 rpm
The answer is 7600 rpm
